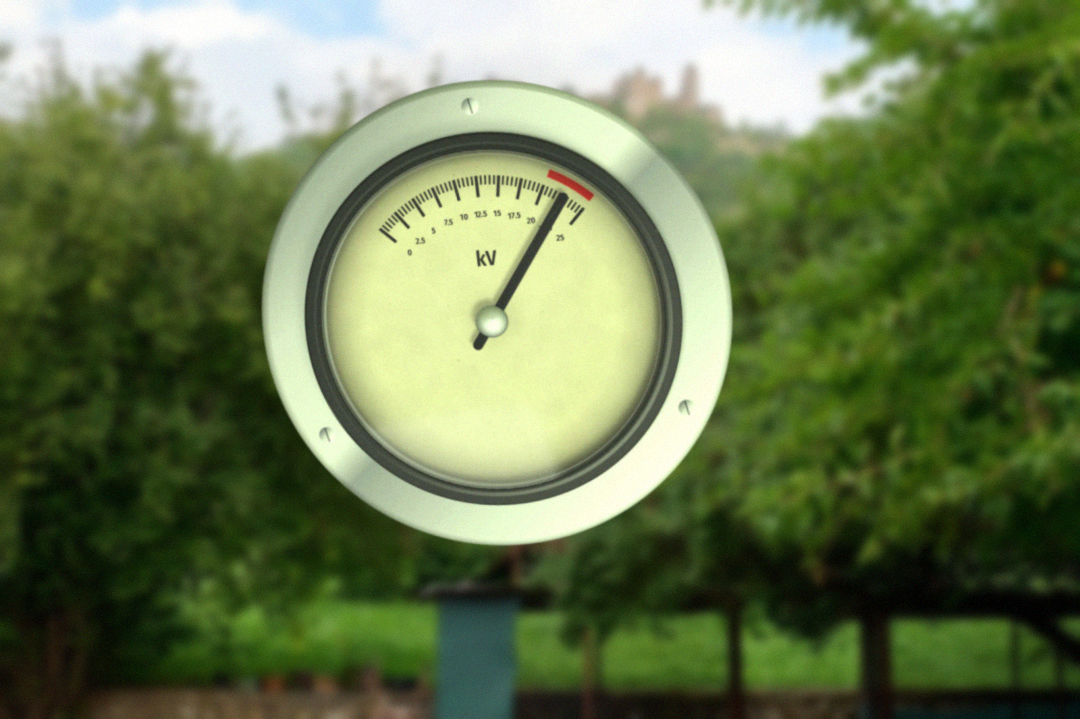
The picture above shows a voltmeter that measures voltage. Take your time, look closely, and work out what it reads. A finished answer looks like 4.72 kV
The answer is 22.5 kV
